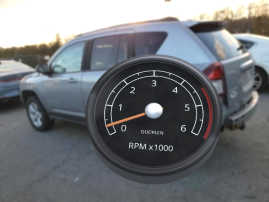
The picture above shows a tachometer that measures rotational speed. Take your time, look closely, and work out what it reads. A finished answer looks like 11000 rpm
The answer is 250 rpm
